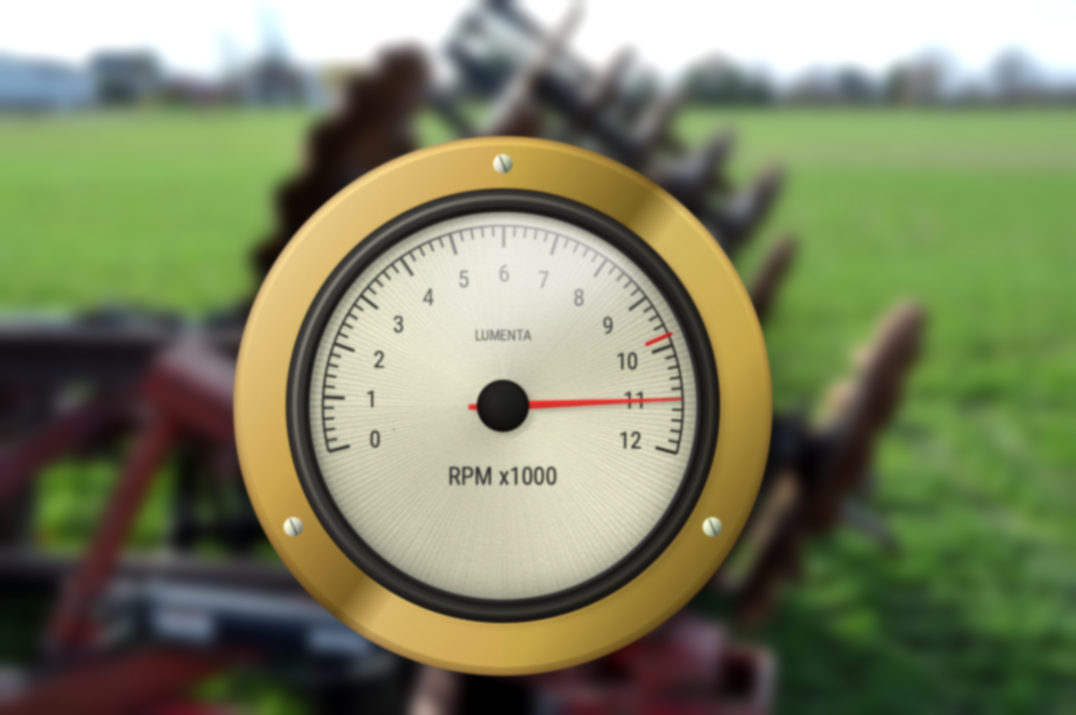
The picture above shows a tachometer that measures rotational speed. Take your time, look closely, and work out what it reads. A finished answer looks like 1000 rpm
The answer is 11000 rpm
